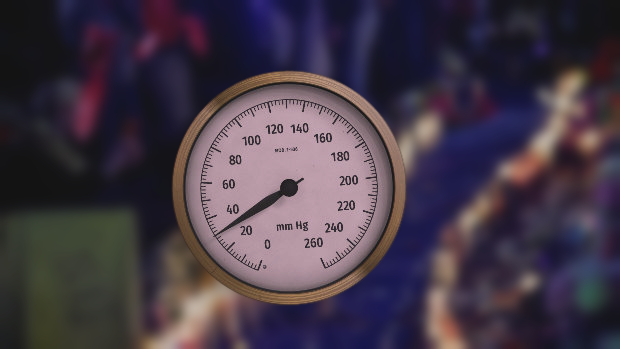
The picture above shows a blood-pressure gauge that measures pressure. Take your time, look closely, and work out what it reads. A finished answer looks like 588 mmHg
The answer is 30 mmHg
